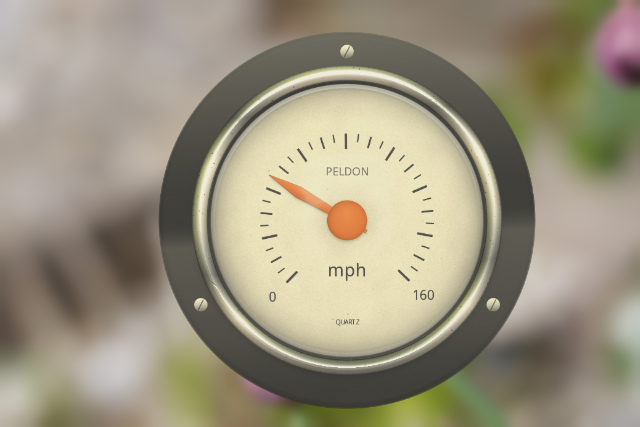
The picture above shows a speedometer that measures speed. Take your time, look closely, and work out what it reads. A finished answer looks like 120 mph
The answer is 45 mph
